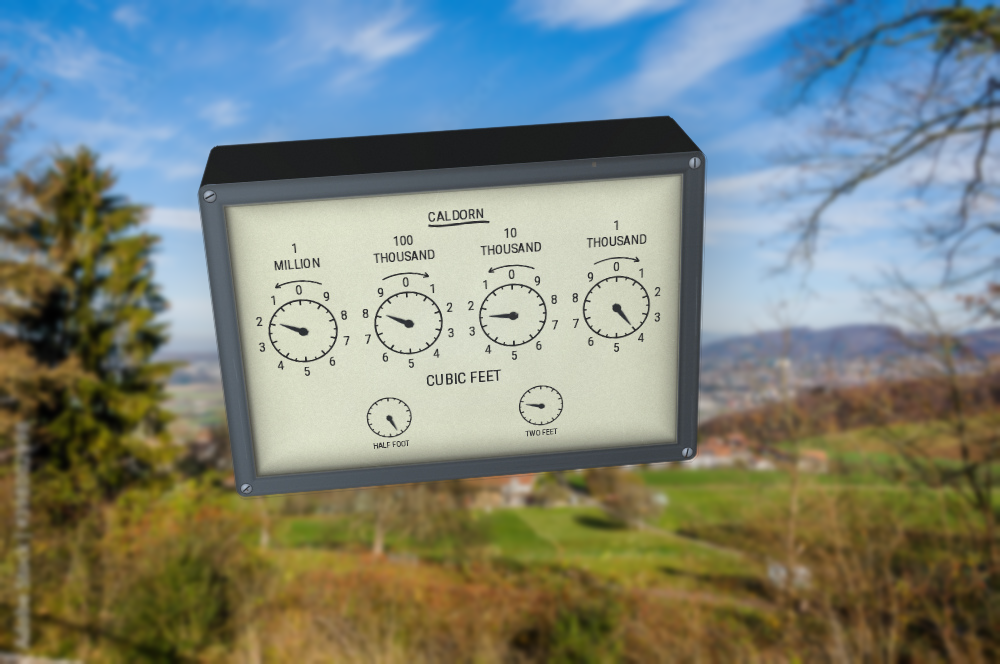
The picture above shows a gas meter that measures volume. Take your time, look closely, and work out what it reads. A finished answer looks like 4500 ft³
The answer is 182400 ft³
